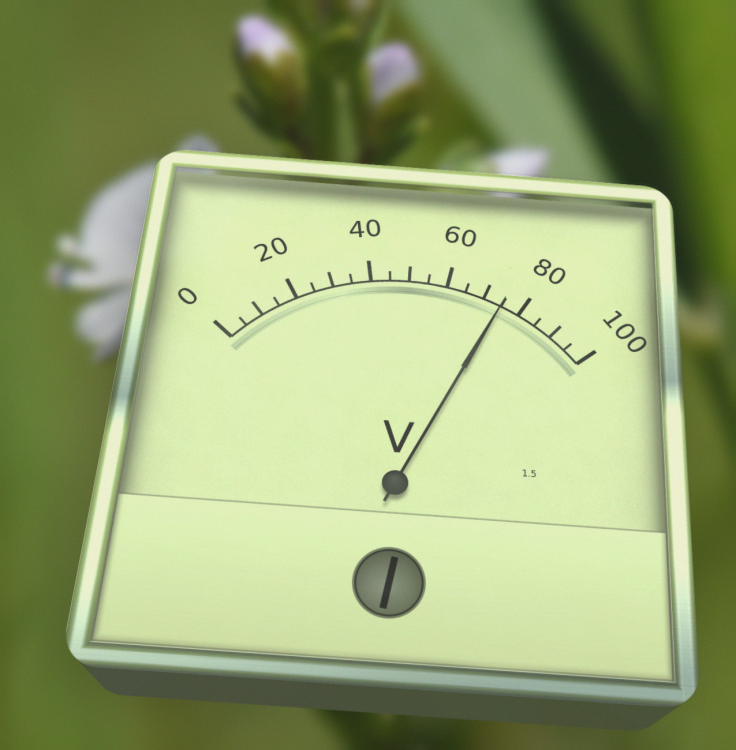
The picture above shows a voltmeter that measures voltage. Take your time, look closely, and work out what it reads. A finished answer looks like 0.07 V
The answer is 75 V
